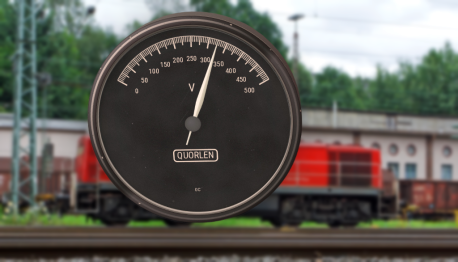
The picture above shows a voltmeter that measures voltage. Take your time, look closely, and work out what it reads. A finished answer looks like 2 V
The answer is 325 V
